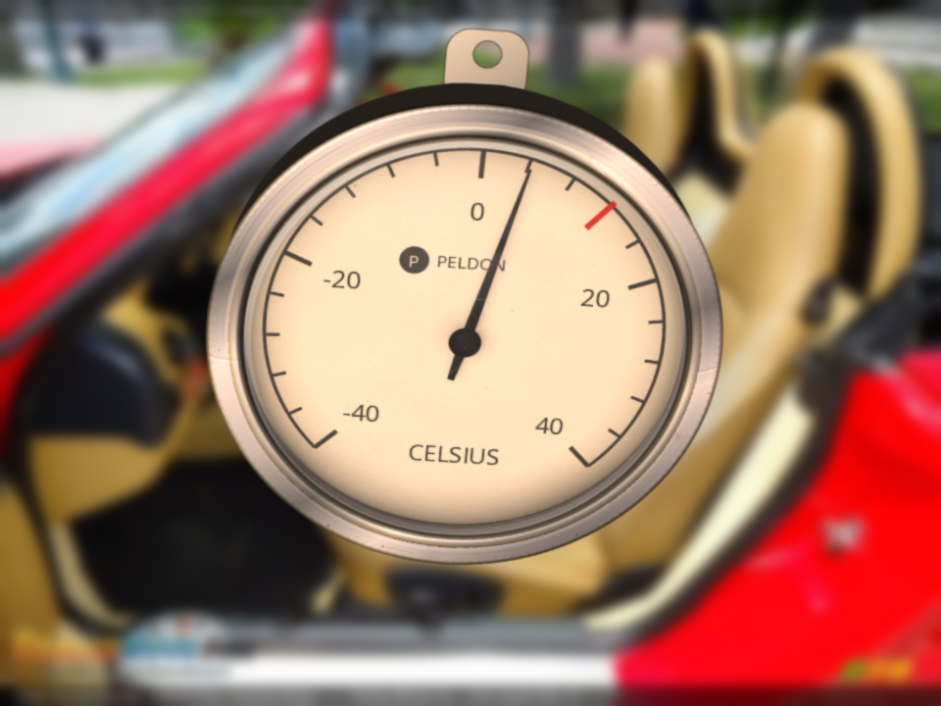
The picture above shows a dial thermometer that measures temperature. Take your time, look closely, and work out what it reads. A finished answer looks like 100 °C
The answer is 4 °C
